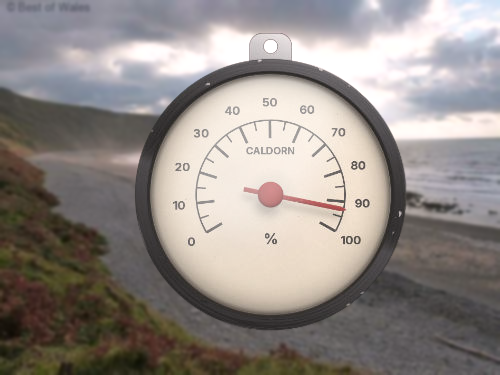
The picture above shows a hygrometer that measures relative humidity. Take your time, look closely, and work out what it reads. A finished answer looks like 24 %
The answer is 92.5 %
